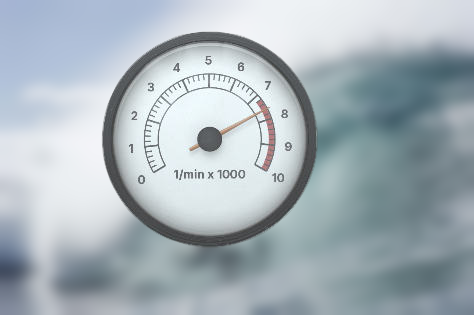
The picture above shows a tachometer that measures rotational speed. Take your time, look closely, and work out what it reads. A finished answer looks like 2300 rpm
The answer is 7600 rpm
